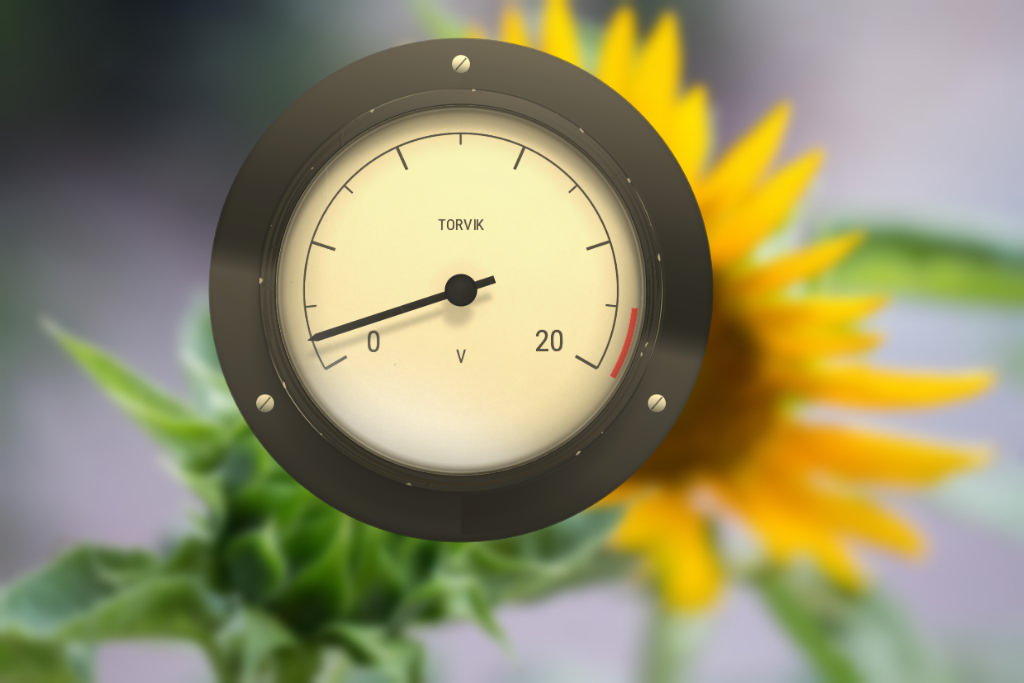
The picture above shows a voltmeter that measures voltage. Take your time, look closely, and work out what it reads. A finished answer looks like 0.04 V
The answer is 1 V
